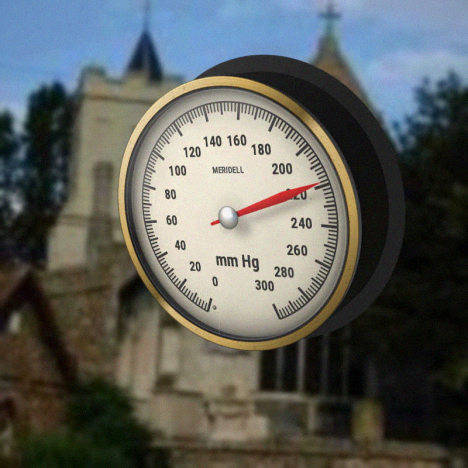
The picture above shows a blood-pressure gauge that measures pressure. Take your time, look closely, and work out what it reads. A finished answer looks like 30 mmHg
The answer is 218 mmHg
